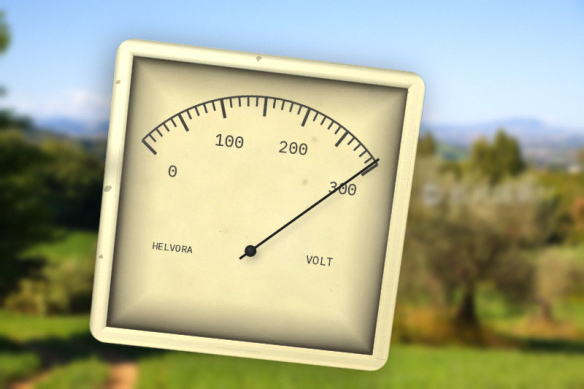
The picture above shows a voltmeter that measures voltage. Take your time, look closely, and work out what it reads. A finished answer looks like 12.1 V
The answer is 295 V
